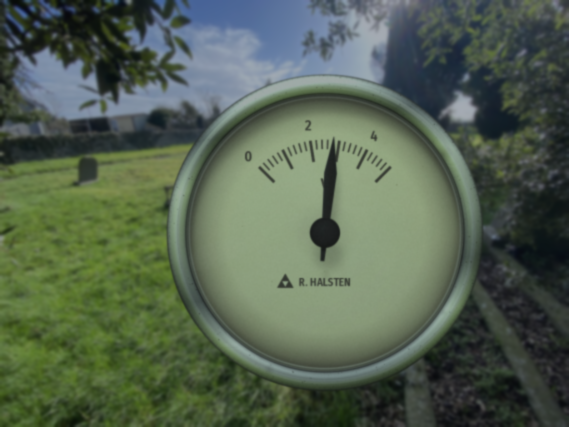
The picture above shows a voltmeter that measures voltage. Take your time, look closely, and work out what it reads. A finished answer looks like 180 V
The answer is 2.8 V
